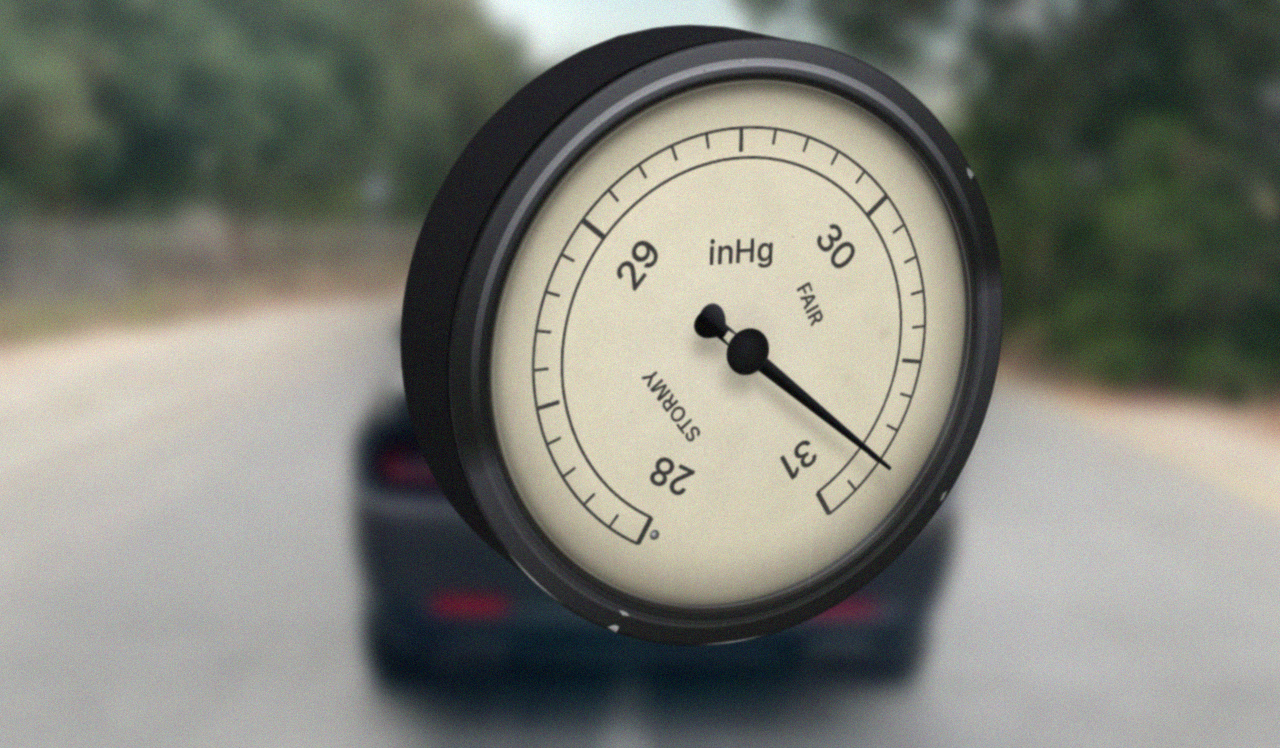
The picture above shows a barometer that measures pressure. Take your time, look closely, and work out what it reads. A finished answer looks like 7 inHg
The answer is 30.8 inHg
